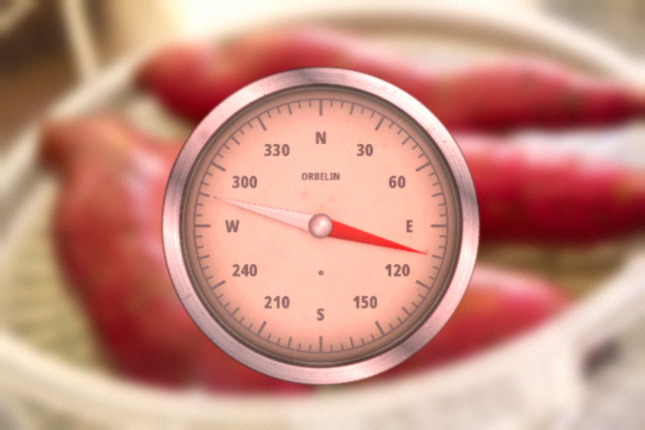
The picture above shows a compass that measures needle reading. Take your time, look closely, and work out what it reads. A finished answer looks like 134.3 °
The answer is 105 °
